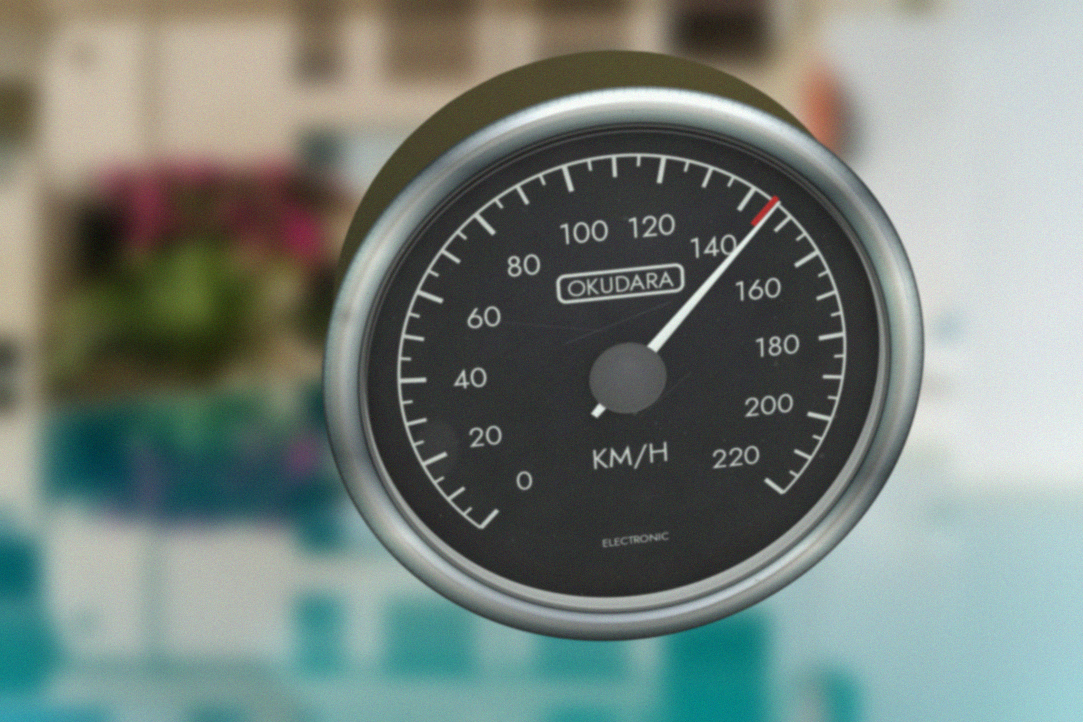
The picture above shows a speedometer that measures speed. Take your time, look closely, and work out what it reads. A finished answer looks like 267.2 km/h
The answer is 145 km/h
